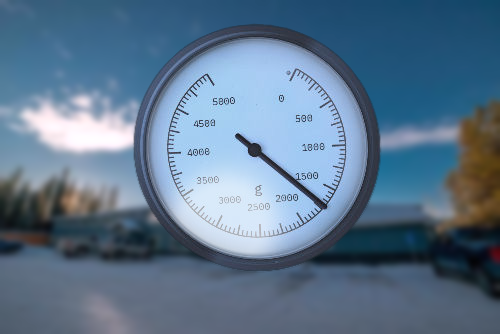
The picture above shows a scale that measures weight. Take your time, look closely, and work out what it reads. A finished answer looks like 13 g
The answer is 1700 g
